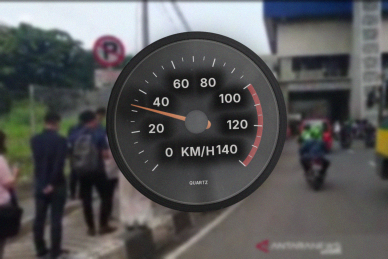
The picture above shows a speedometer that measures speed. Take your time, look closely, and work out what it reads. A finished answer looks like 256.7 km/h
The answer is 32.5 km/h
